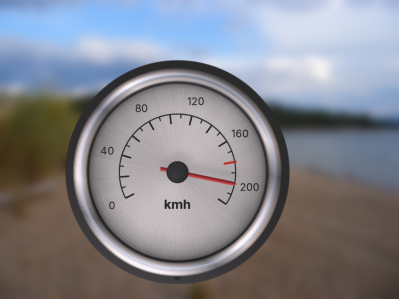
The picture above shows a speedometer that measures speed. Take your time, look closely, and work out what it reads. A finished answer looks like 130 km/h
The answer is 200 km/h
